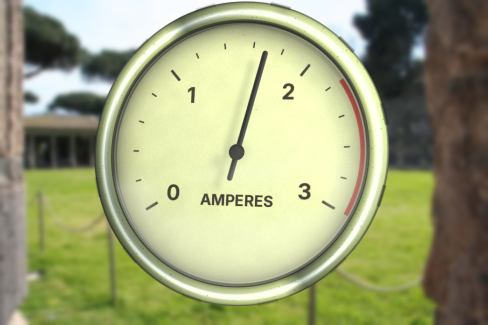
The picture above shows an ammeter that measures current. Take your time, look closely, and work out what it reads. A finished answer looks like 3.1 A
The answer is 1.7 A
